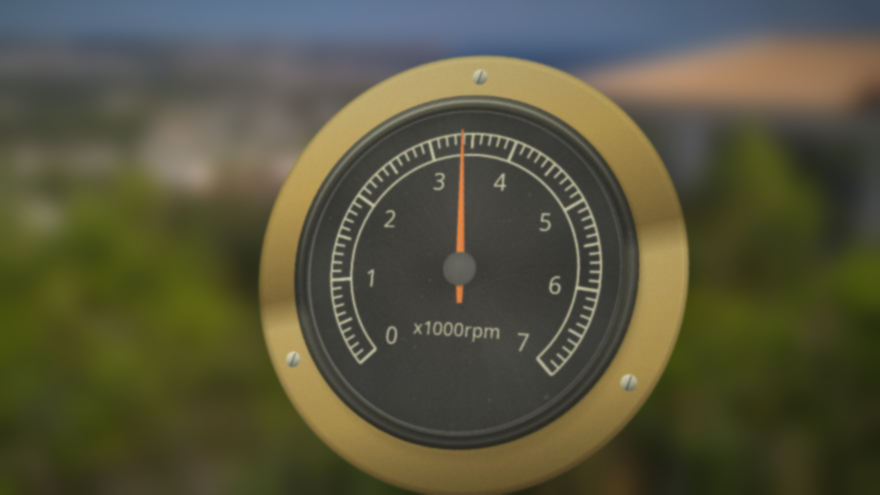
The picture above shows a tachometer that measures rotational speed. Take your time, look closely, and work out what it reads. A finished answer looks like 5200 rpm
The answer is 3400 rpm
